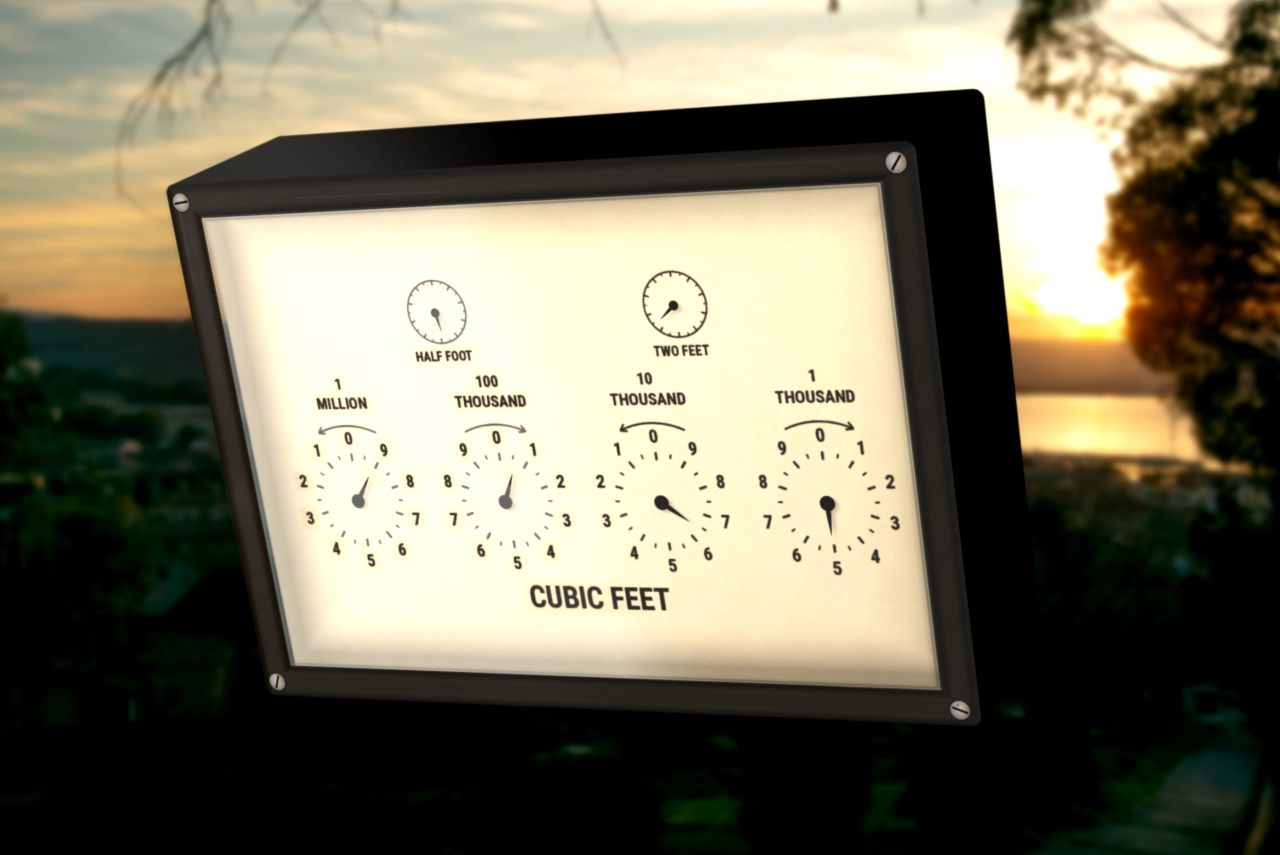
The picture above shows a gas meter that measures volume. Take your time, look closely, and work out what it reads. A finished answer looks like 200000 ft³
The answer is 906500 ft³
